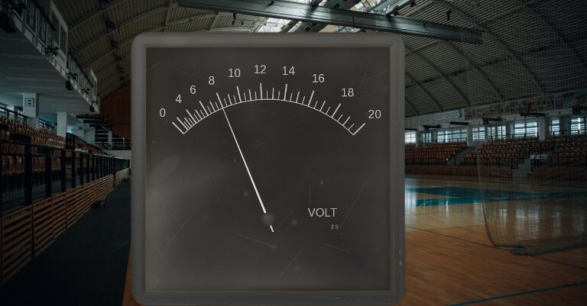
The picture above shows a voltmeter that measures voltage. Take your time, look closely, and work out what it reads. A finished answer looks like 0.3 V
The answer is 8 V
